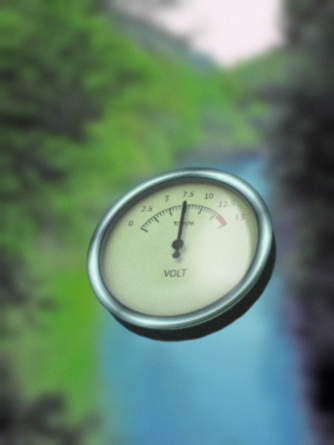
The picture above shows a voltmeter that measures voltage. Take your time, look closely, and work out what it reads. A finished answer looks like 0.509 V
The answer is 7.5 V
